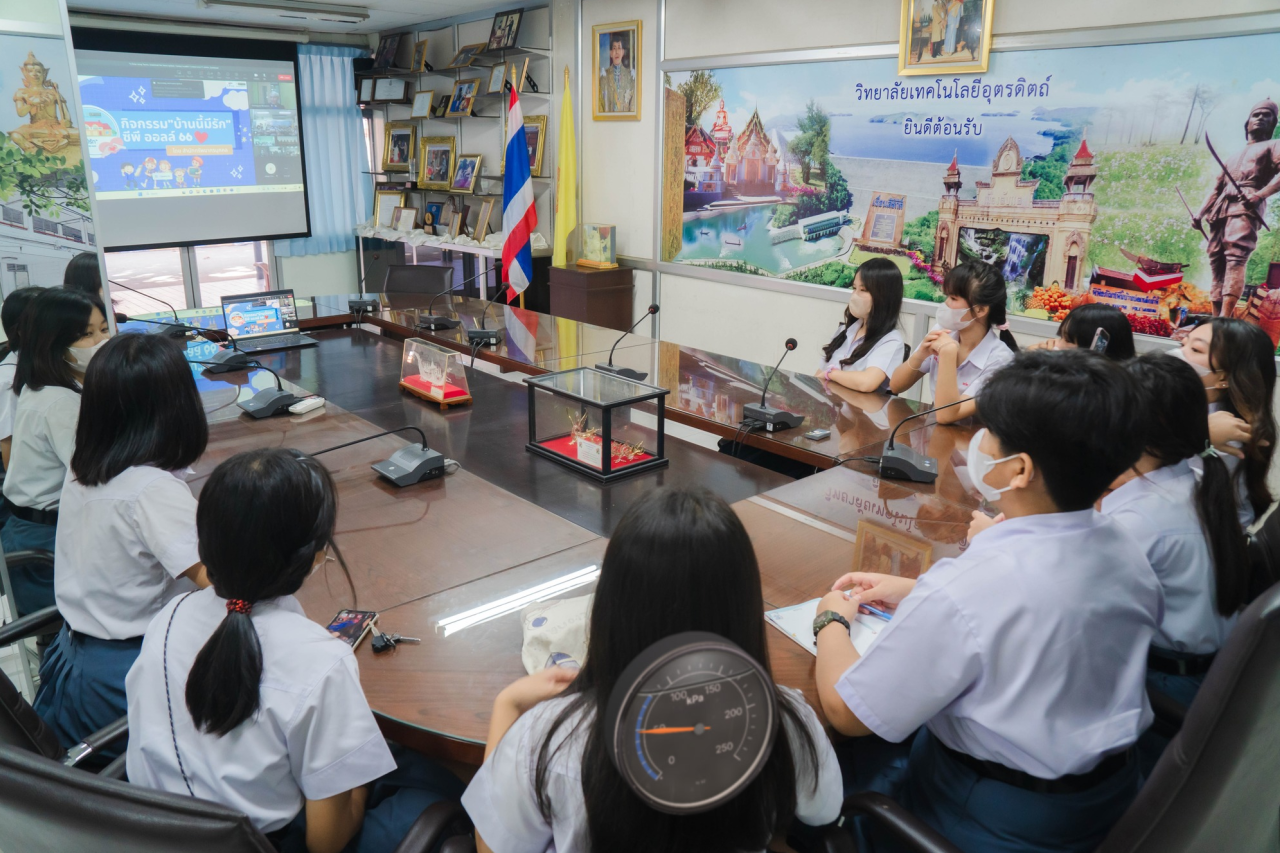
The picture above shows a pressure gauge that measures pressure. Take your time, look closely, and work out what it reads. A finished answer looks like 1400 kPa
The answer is 50 kPa
